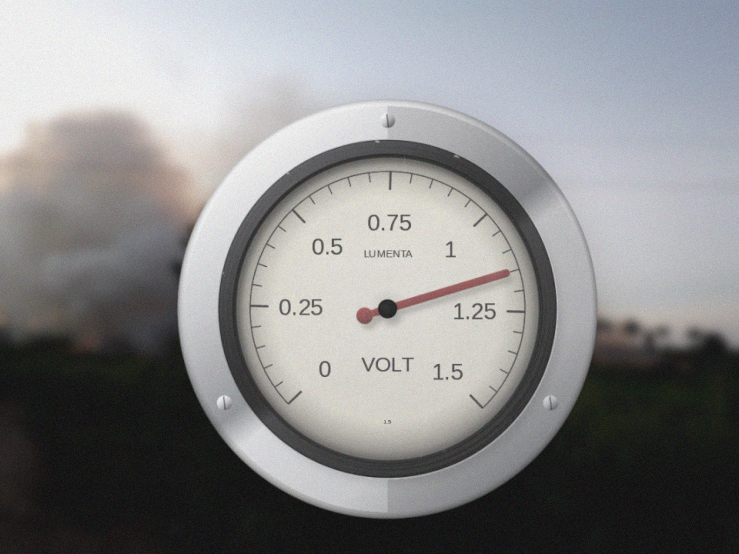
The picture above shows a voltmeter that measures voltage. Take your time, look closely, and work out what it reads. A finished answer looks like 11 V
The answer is 1.15 V
